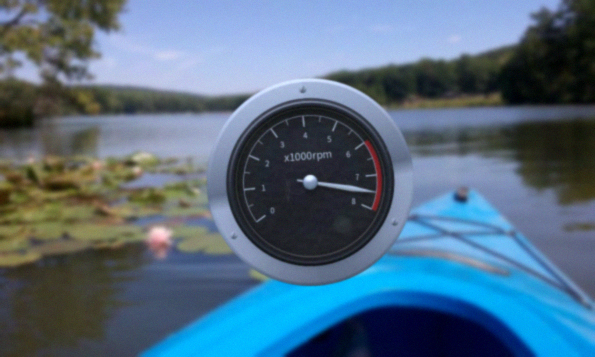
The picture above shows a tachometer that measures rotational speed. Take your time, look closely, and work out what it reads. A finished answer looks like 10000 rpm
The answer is 7500 rpm
